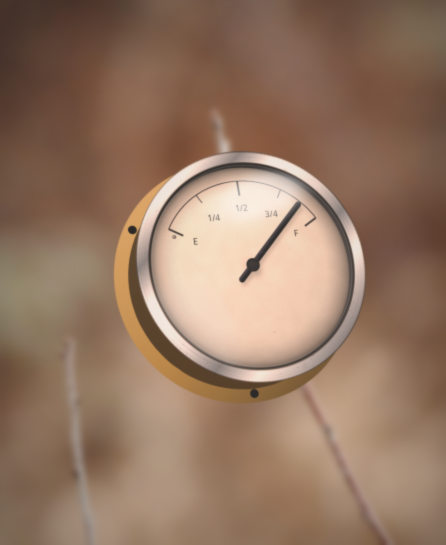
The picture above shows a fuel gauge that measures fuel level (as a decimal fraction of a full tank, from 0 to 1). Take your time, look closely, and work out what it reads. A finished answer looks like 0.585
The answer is 0.875
